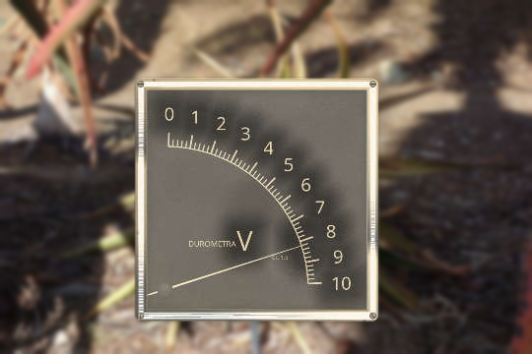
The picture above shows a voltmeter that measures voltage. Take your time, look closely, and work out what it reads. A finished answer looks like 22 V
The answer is 8.2 V
